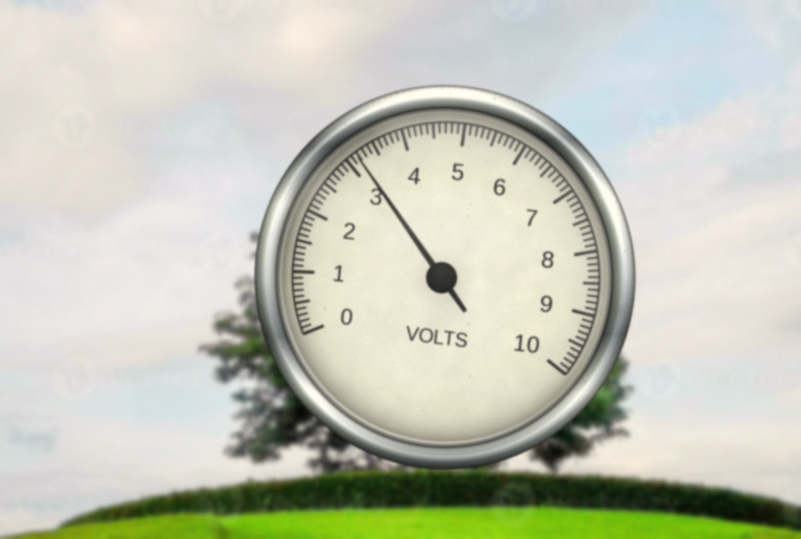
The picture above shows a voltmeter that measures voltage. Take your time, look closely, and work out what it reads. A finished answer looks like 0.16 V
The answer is 3.2 V
